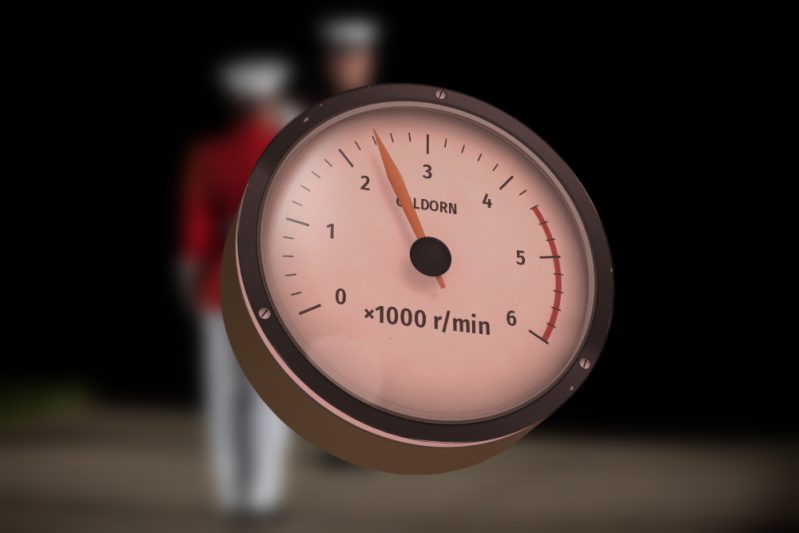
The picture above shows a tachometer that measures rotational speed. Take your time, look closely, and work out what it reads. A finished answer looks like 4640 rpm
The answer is 2400 rpm
